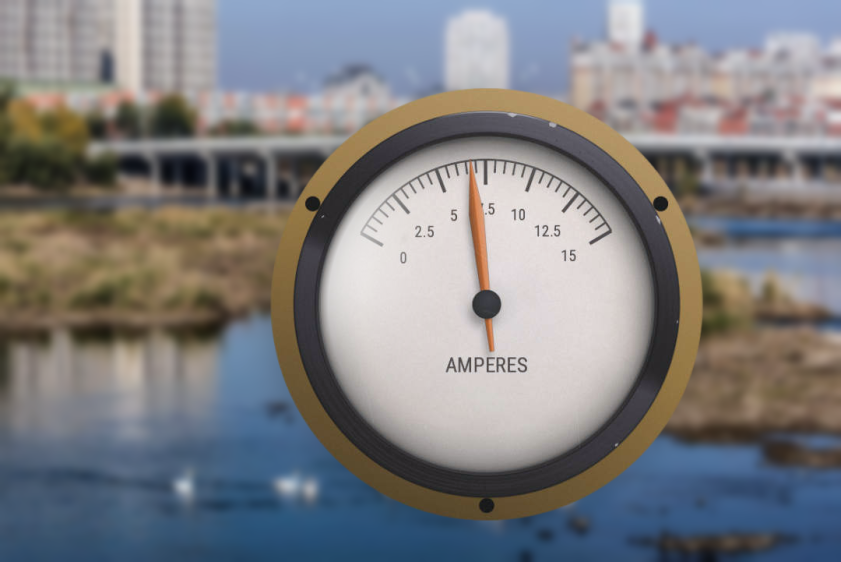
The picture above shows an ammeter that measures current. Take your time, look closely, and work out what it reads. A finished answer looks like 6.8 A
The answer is 6.75 A
